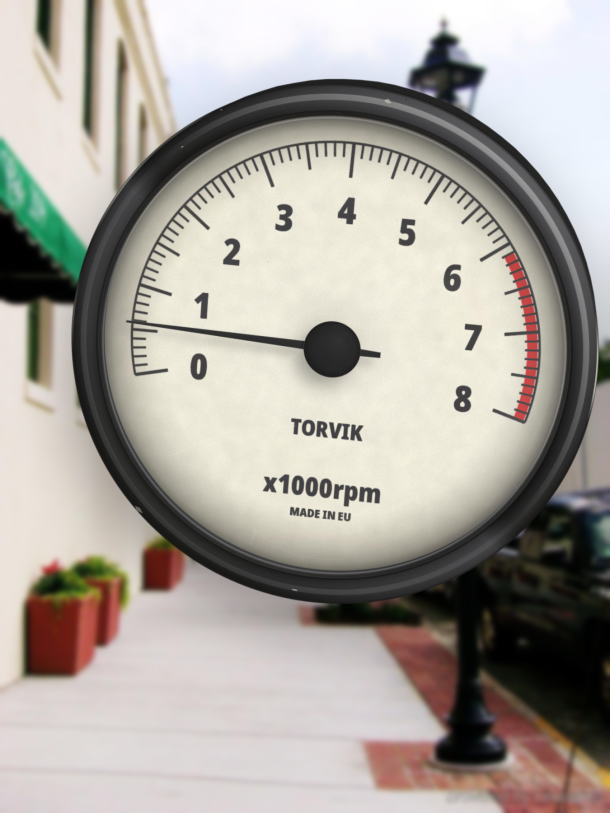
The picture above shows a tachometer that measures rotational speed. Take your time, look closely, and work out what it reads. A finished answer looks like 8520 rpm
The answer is 600 rpm
